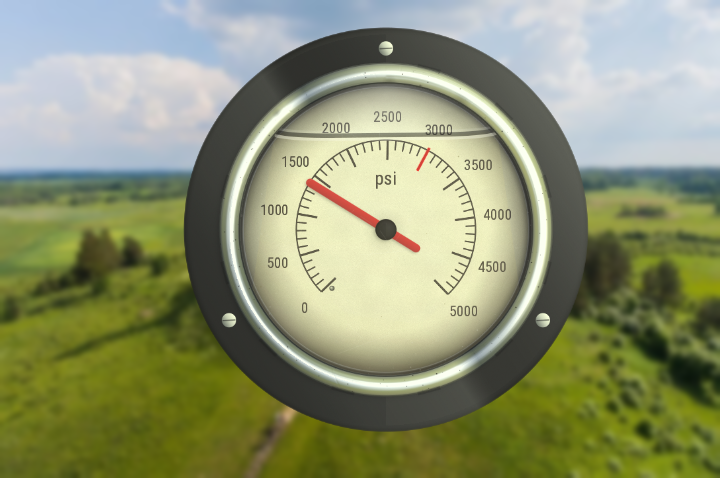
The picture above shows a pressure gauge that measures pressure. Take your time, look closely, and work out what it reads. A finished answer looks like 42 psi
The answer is 1400 psi
